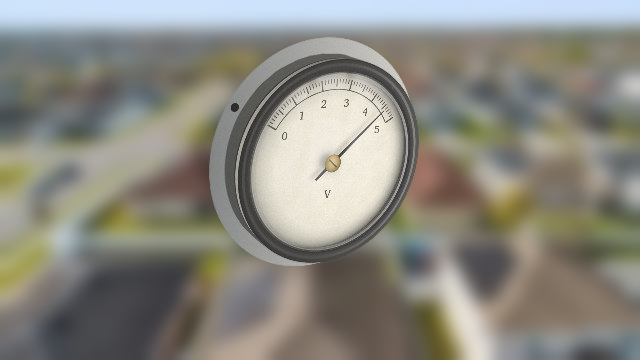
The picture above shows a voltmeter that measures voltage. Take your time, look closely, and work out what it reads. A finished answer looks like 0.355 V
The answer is 4.5 V
